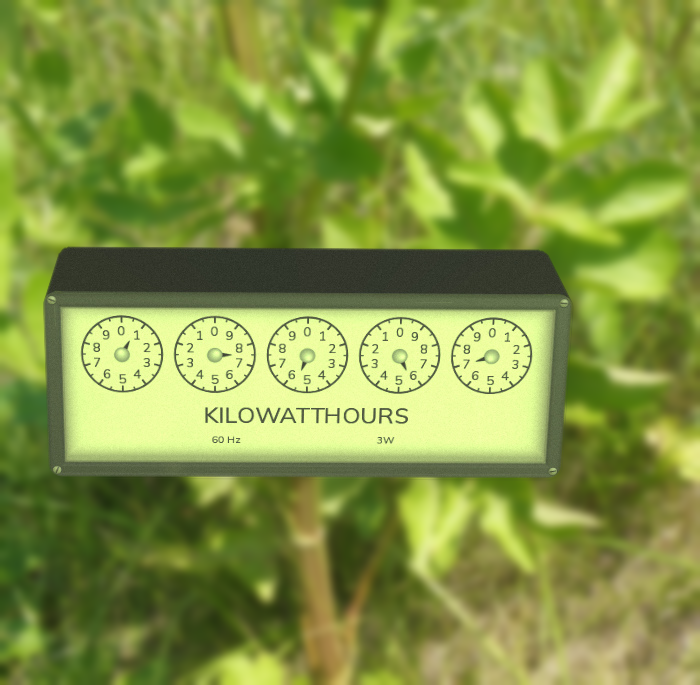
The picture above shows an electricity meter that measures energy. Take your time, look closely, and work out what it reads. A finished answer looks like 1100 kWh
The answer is 7557 kWh
